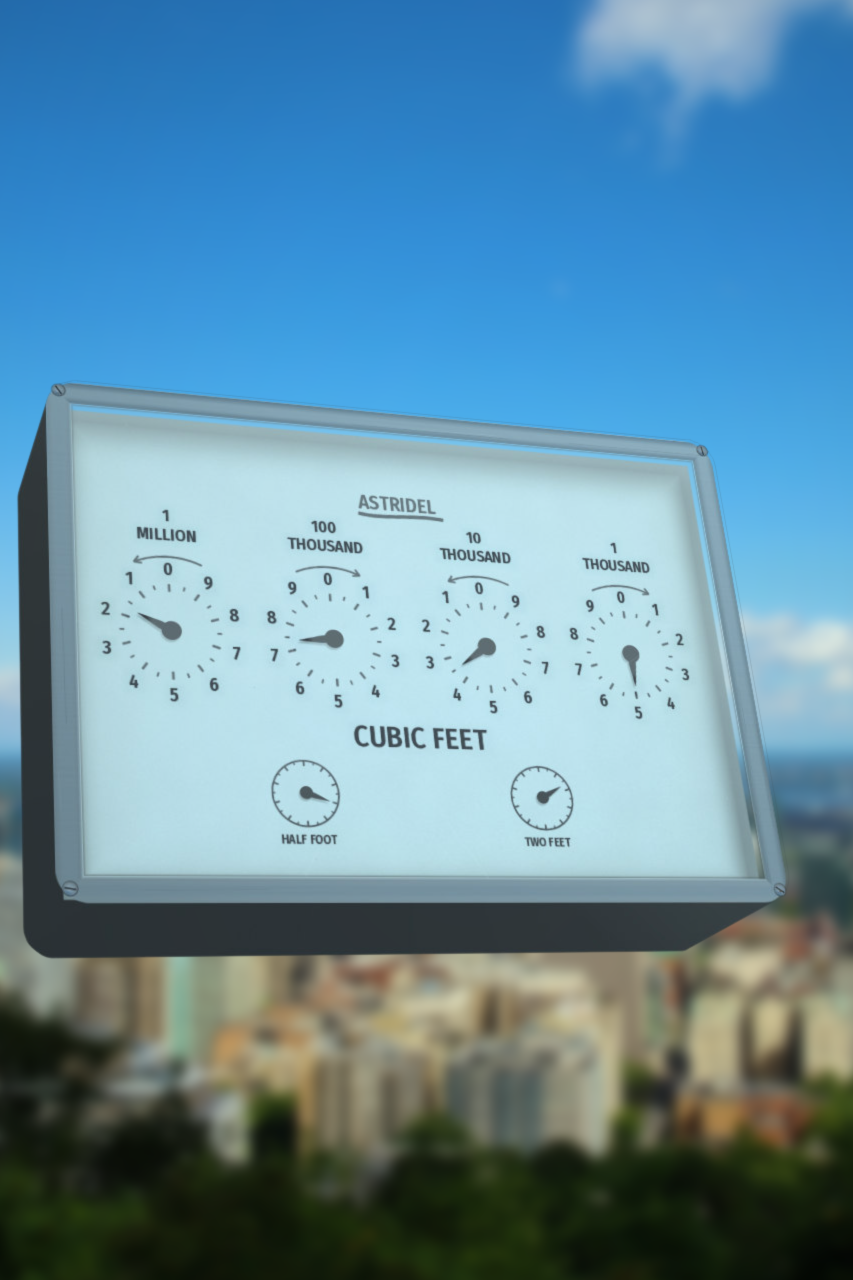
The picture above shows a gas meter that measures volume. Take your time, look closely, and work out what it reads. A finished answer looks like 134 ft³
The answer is 173500 ft³
